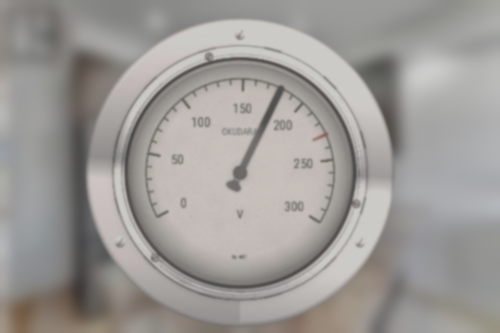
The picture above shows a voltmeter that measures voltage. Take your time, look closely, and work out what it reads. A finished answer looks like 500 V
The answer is 180 V
